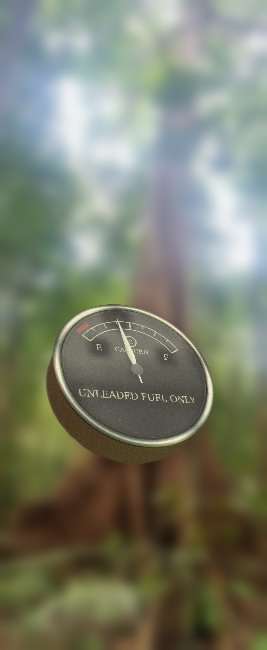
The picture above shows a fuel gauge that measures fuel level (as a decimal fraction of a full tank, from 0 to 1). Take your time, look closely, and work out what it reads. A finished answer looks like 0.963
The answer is 0.375
